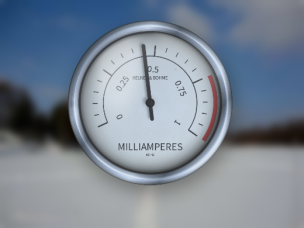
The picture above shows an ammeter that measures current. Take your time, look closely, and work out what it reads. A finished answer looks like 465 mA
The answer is 0.45 mA
